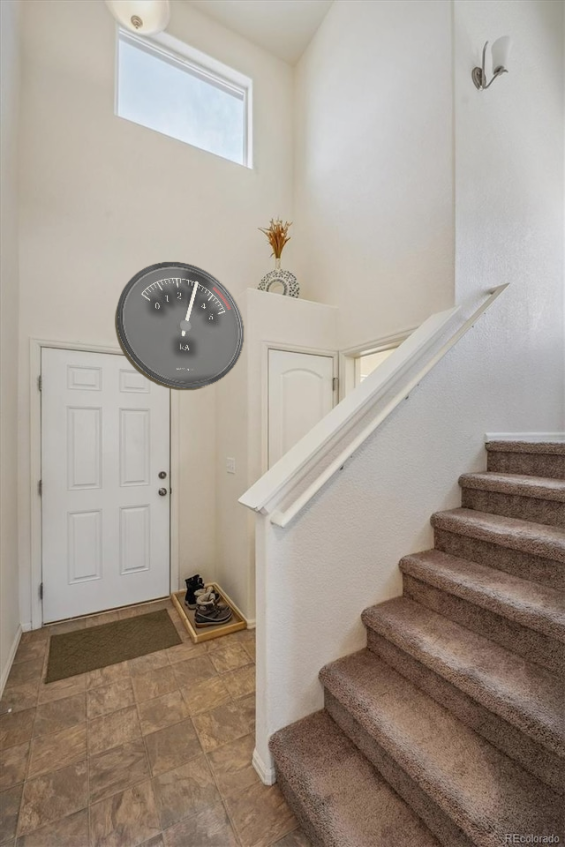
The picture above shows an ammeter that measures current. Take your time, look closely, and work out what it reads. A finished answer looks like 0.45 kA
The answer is 3 kA
